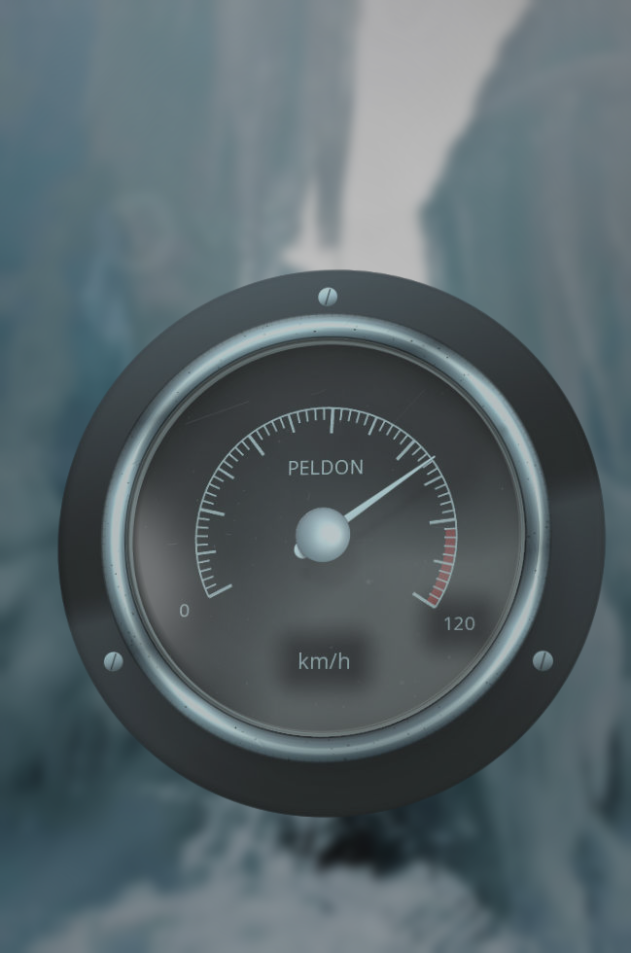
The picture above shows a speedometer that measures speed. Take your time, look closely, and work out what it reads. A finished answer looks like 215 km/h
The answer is 86 km/h
